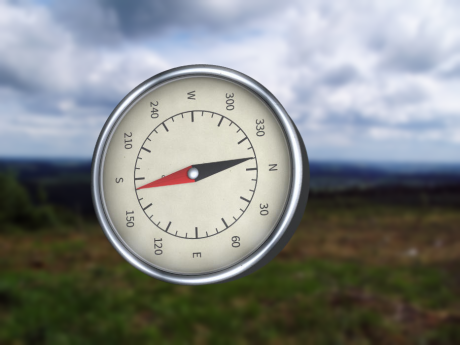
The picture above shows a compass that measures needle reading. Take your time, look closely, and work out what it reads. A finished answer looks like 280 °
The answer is 170 °
